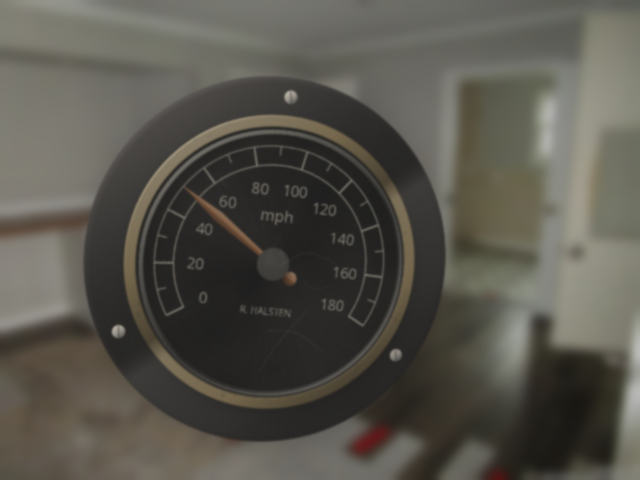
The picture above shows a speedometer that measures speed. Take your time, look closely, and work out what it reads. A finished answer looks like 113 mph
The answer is 50 mph
